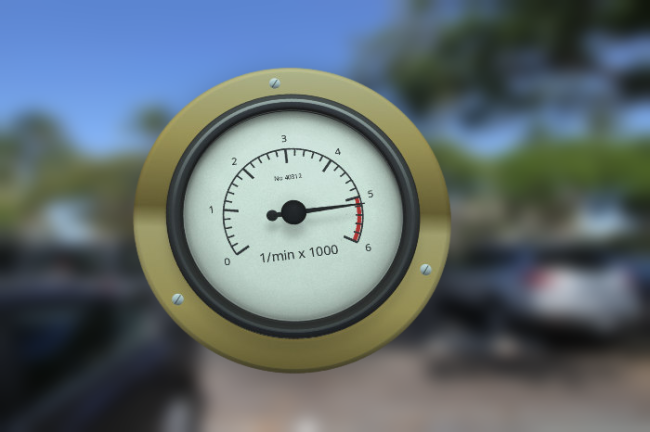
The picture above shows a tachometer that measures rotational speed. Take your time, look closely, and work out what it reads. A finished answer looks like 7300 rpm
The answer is 5200 rpm
